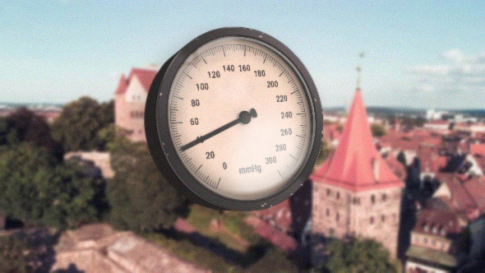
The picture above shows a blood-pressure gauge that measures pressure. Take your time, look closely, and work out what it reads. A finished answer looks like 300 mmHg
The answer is 40 mmHg
